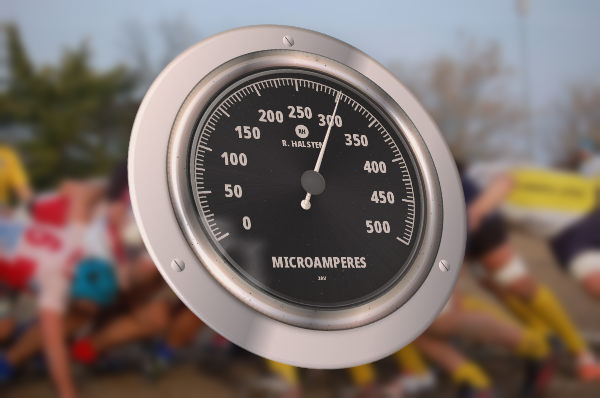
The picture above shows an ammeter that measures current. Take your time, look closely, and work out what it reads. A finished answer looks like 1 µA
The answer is 300 µA
